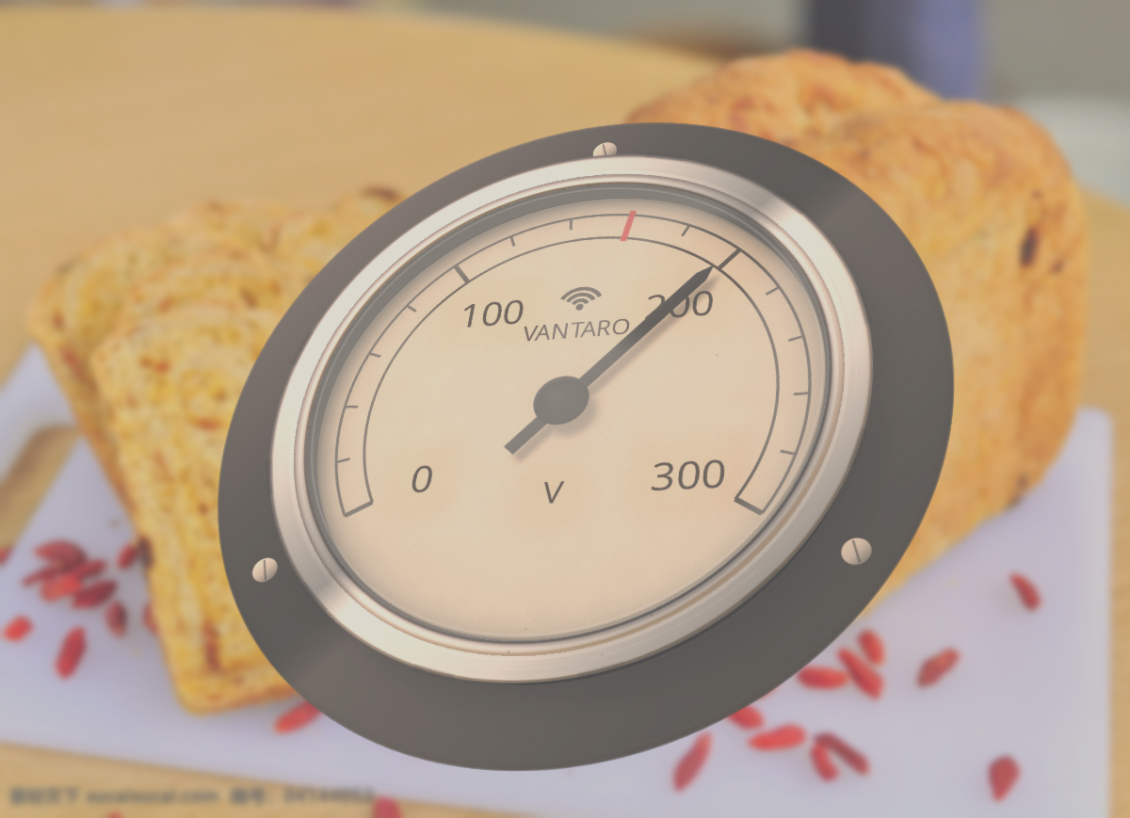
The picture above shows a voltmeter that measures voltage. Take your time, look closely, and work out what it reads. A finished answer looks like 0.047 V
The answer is 200 V
